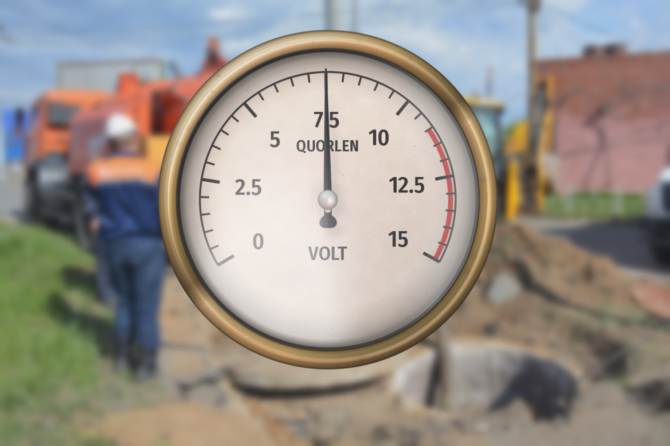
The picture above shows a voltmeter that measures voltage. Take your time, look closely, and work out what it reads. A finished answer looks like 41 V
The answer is 7.5 V
